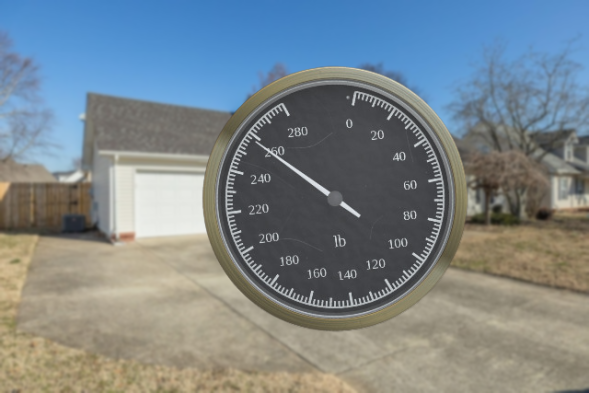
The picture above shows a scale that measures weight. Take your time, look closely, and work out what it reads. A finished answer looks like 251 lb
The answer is 258 lb
